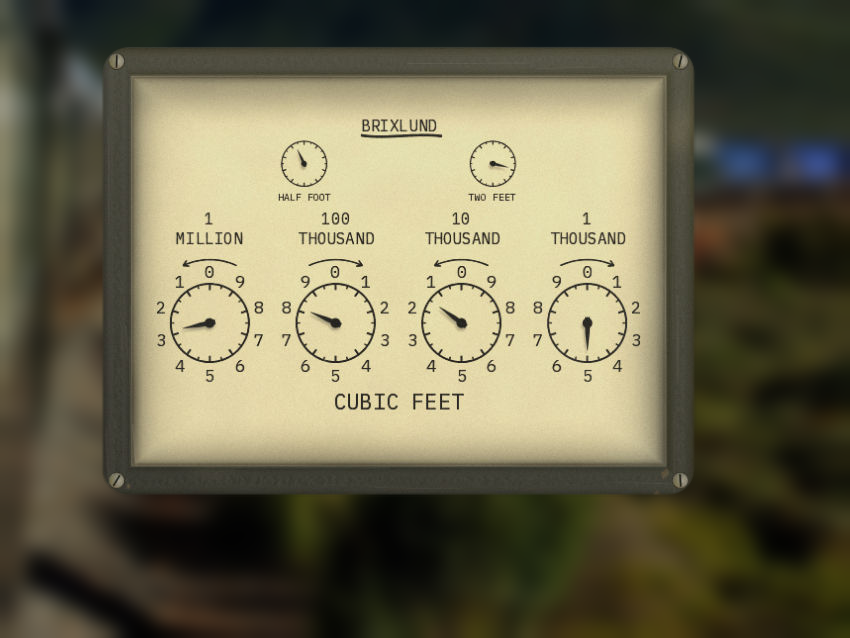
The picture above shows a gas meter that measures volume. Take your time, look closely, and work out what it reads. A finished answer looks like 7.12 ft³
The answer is 281500 ft³
